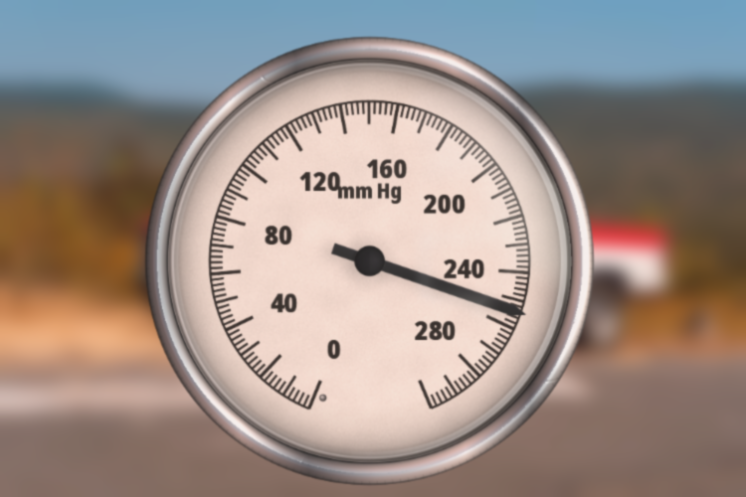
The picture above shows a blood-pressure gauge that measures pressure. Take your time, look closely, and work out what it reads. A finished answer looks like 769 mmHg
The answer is 254 mmHg
